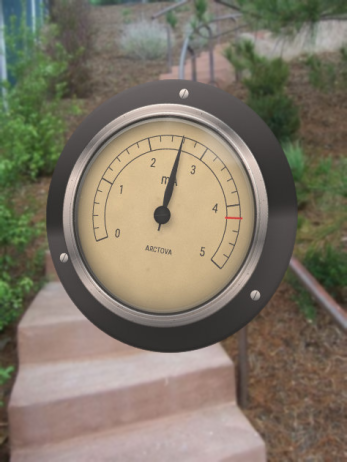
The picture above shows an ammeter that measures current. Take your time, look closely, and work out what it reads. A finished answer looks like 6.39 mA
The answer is 2.6 mA
